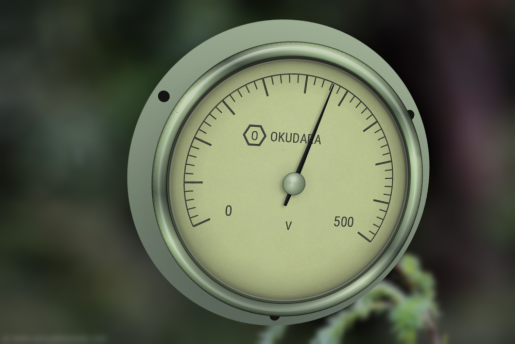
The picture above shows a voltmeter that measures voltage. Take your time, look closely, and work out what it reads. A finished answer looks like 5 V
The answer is 280 V
